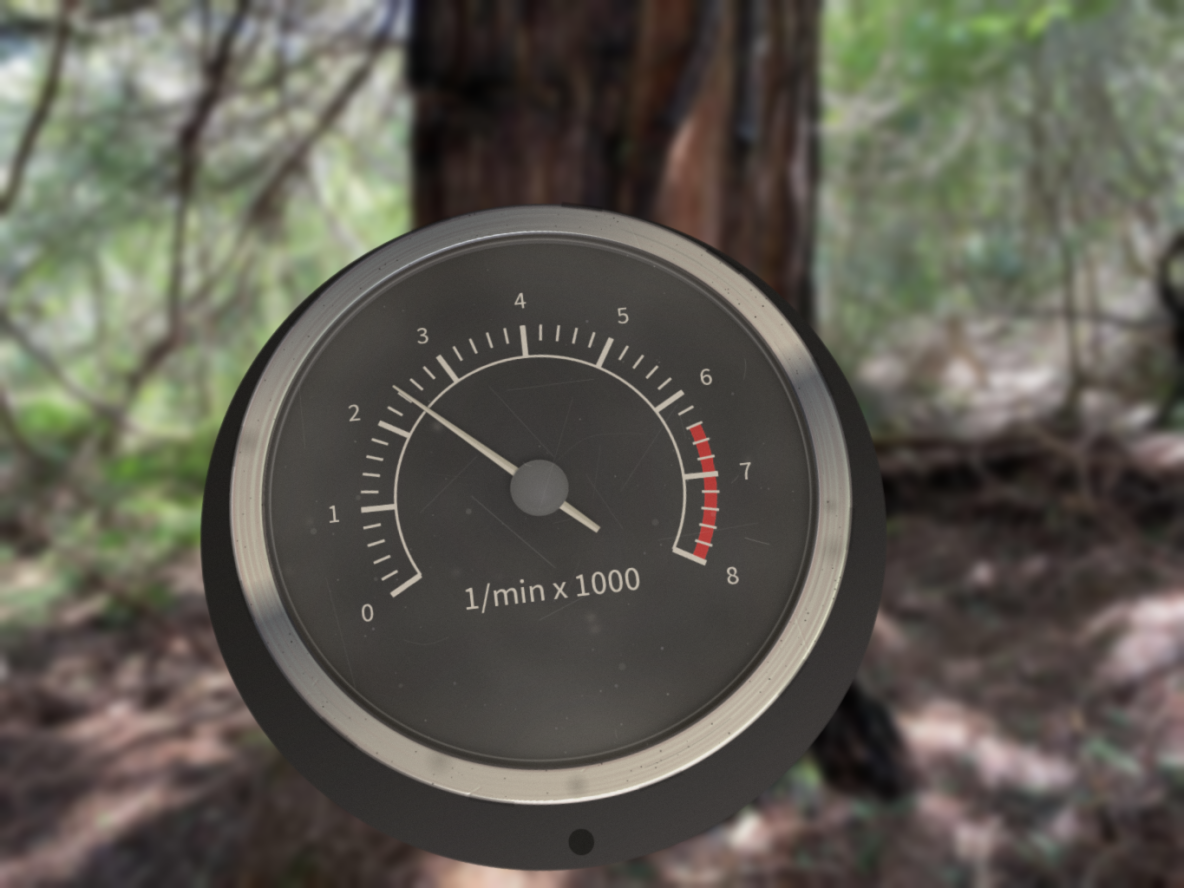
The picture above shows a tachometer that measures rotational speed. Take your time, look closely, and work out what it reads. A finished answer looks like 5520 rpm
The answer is 2400 rpm
